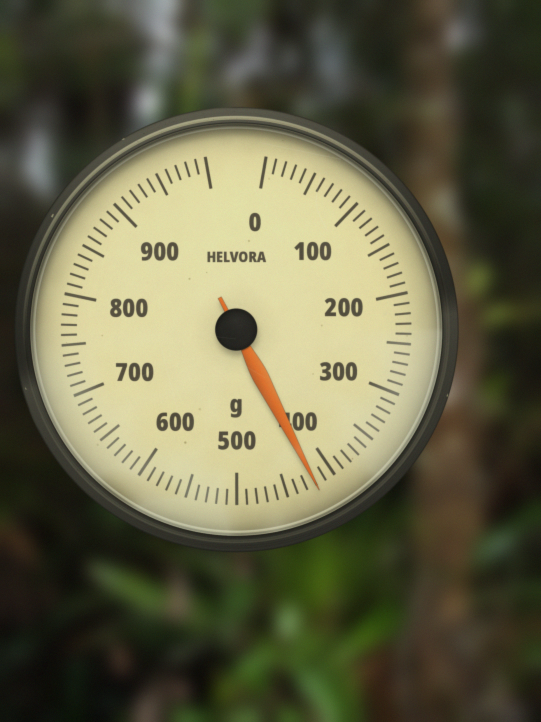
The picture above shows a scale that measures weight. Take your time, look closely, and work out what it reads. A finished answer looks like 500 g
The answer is 420 g
